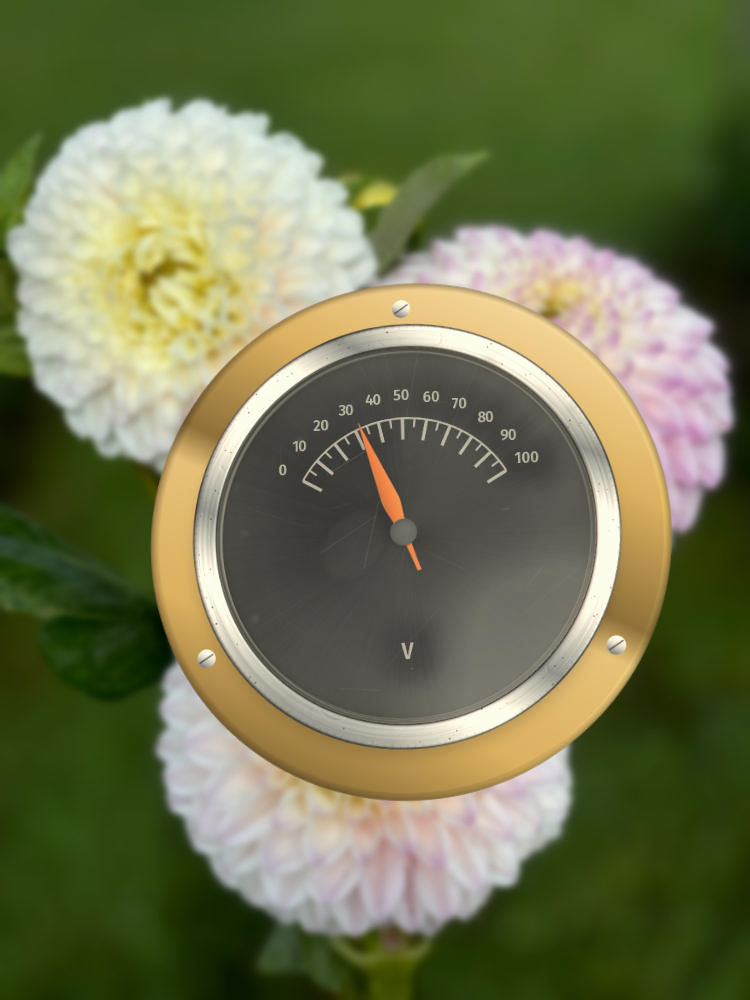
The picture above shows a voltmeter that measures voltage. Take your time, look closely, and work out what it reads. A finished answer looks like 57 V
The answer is 32.5 V
